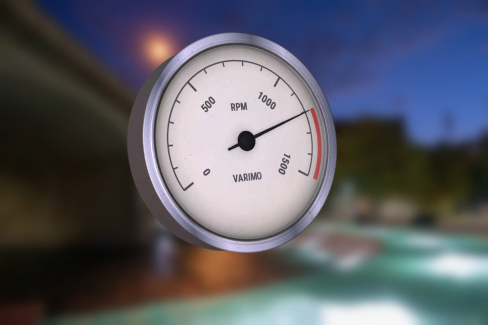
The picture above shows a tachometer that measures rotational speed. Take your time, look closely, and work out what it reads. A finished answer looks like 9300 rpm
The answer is 1200 rpm
